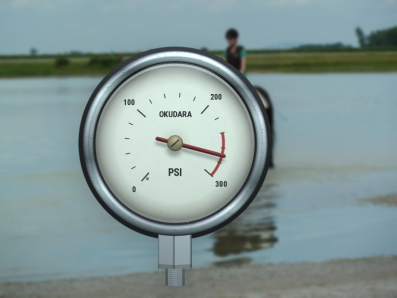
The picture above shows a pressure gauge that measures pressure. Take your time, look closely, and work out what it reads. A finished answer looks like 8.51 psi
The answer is 270 psi
